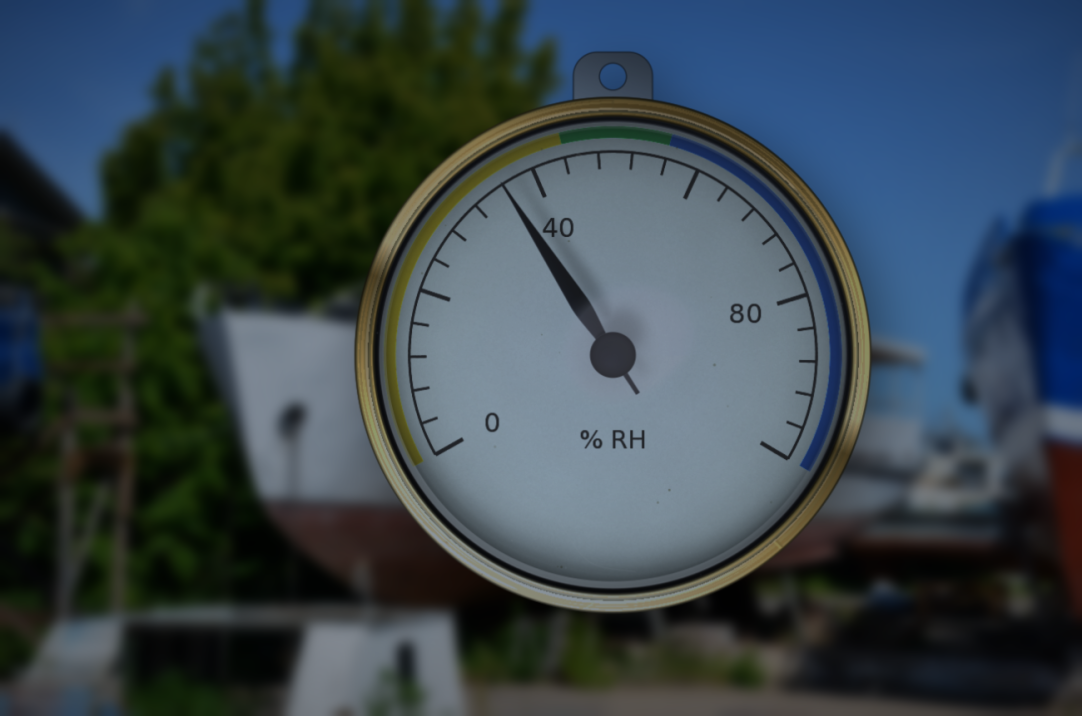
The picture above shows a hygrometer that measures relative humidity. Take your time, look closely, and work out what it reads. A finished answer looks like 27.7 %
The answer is 36 %
